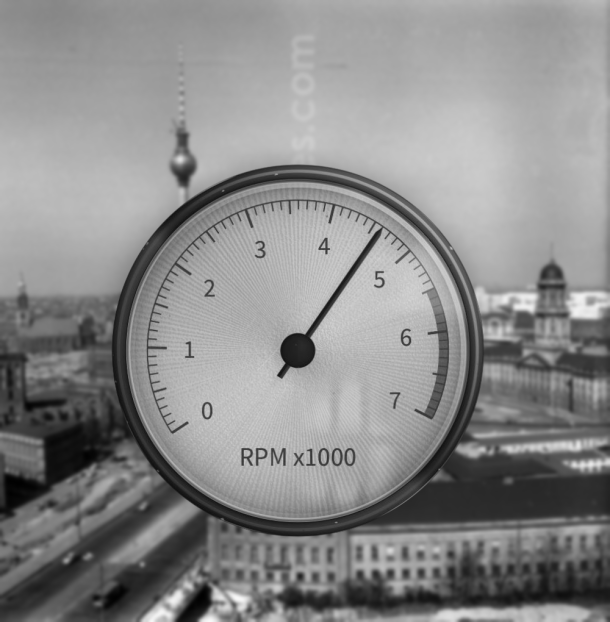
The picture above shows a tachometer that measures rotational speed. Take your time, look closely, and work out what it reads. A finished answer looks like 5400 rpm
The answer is 4600 rpm
